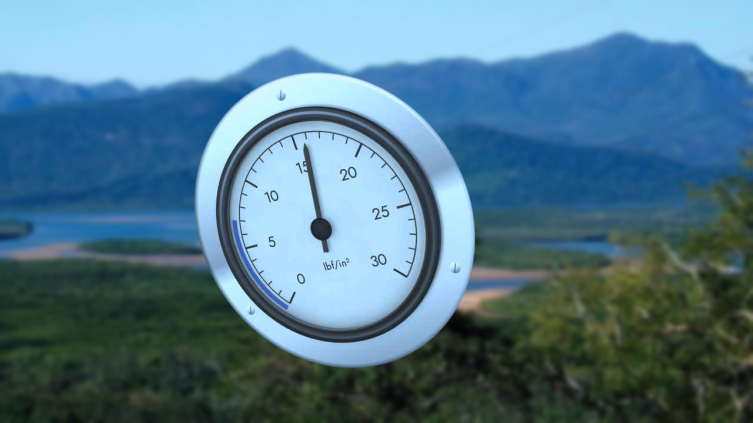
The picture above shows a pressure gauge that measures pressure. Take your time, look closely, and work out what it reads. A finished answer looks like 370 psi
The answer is 16 psi
